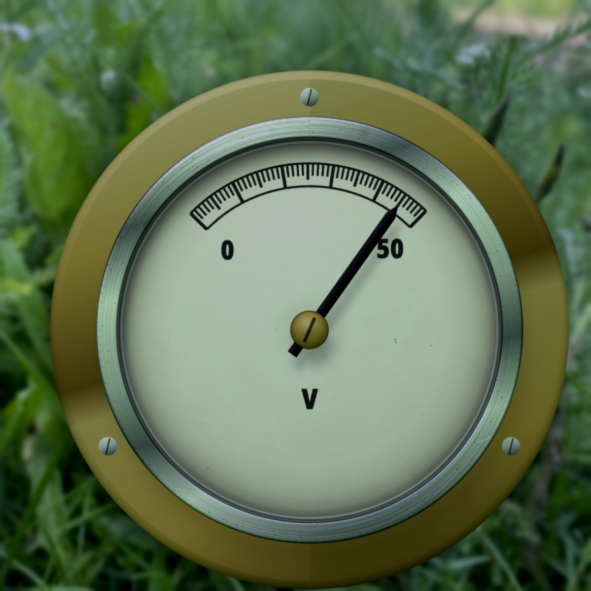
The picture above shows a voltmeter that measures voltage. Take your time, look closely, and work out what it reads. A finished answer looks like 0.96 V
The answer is 45 V
